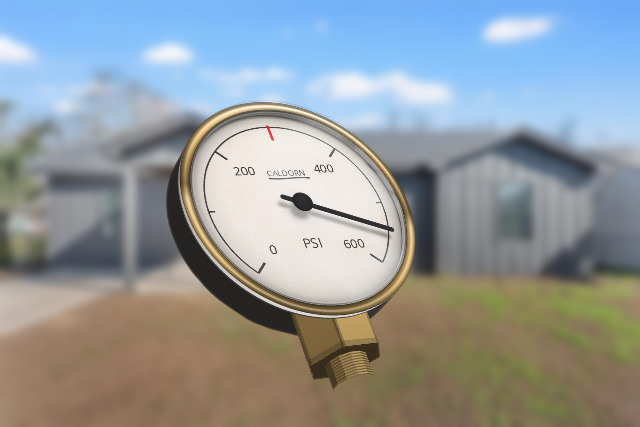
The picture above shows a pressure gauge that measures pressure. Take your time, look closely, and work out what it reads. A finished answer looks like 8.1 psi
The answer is 550 psi
